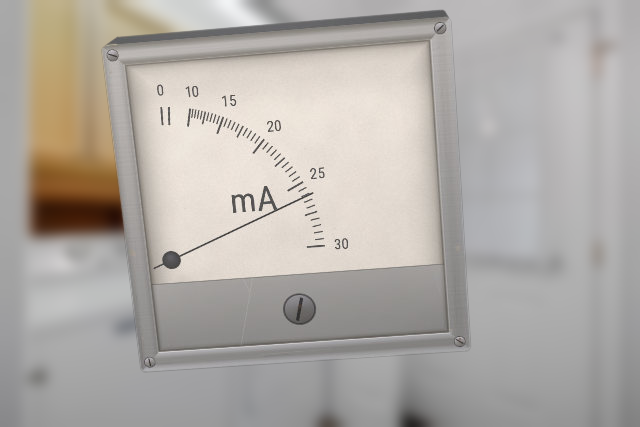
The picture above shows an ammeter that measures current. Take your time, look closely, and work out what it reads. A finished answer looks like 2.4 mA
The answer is 26 mA
